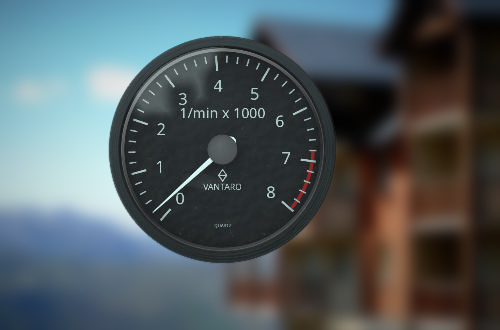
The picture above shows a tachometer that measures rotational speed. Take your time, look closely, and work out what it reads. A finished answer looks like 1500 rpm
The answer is 200 rpm
